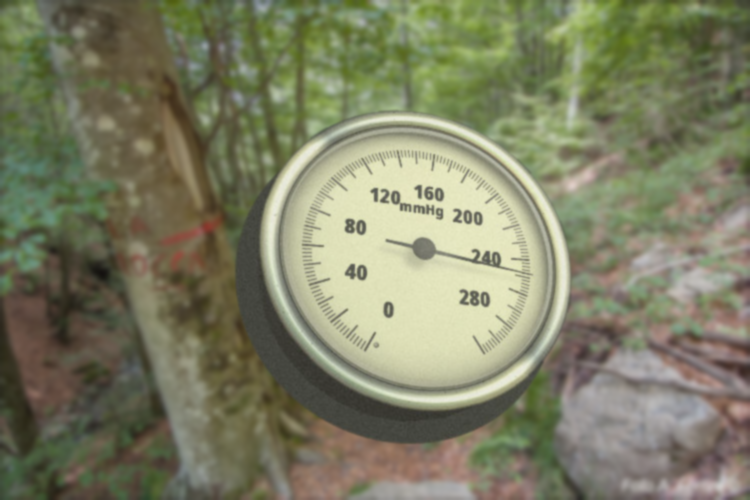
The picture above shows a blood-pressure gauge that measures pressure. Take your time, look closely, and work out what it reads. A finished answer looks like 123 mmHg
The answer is 250 mmHg
